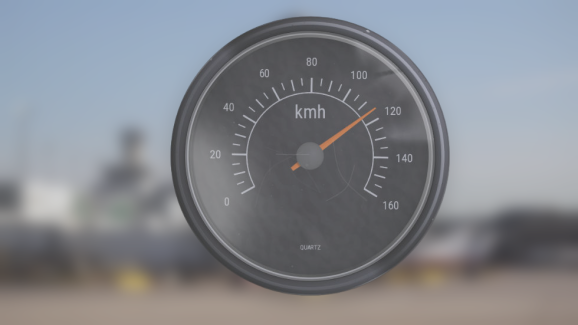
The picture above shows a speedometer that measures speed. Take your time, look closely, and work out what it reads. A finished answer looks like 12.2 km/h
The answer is 115 km/h
